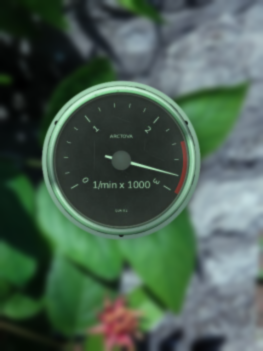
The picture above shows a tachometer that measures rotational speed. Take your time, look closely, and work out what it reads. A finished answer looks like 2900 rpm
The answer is 2800 rpm
